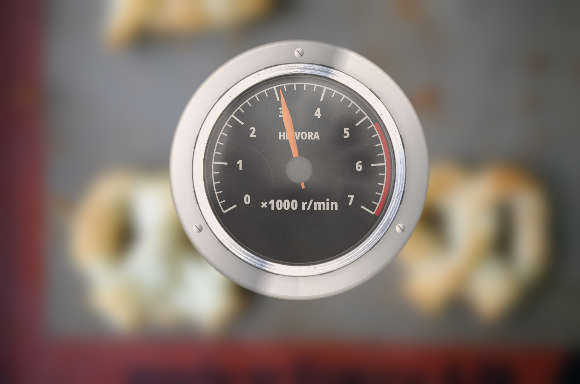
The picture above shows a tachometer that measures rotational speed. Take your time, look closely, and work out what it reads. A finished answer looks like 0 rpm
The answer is 3100 rpm
